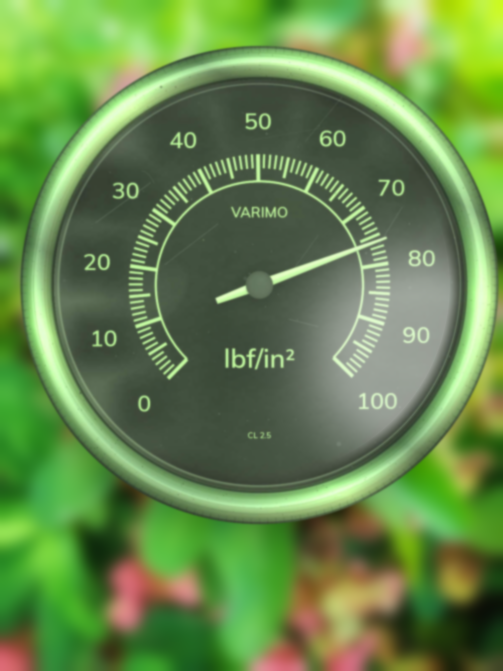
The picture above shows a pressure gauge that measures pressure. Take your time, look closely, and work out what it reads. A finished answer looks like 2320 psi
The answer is 76 psi
